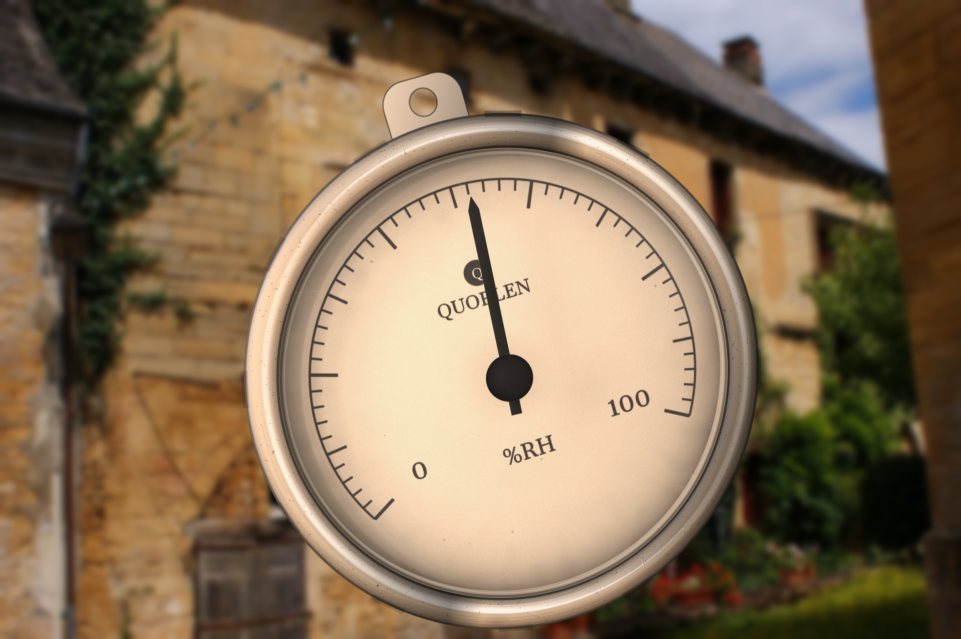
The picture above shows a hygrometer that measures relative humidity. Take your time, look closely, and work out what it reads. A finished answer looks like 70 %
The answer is 52 %
